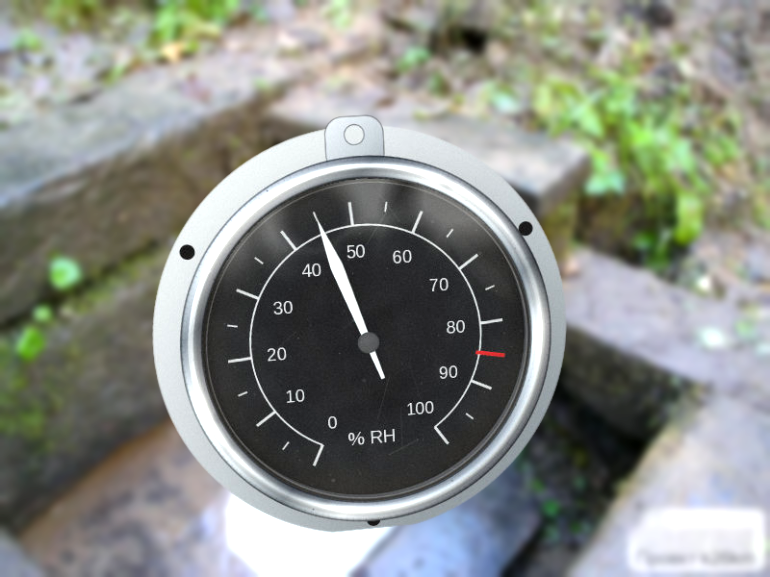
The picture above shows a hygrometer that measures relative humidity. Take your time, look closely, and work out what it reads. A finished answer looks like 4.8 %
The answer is 45 %
